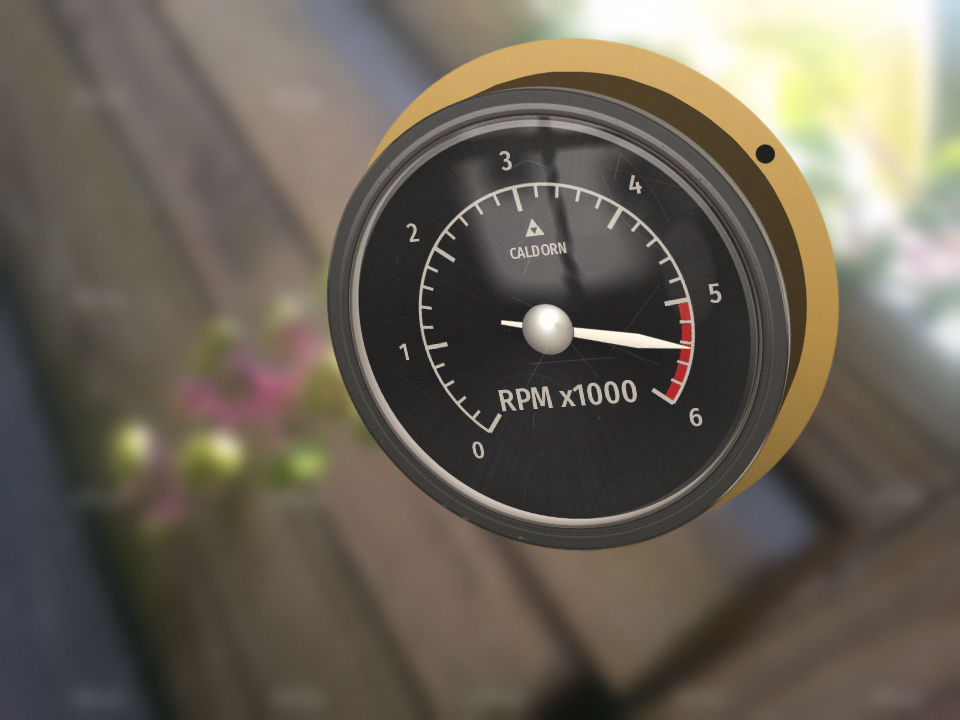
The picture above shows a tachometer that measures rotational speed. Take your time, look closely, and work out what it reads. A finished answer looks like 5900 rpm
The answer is 5400 rpm
